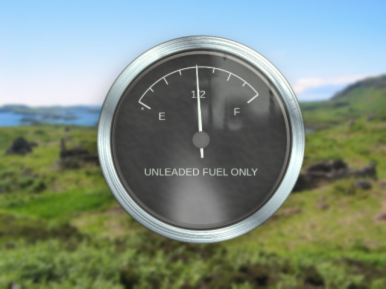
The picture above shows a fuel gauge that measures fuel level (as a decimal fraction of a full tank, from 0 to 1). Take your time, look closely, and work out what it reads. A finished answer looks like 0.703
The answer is 0.5
